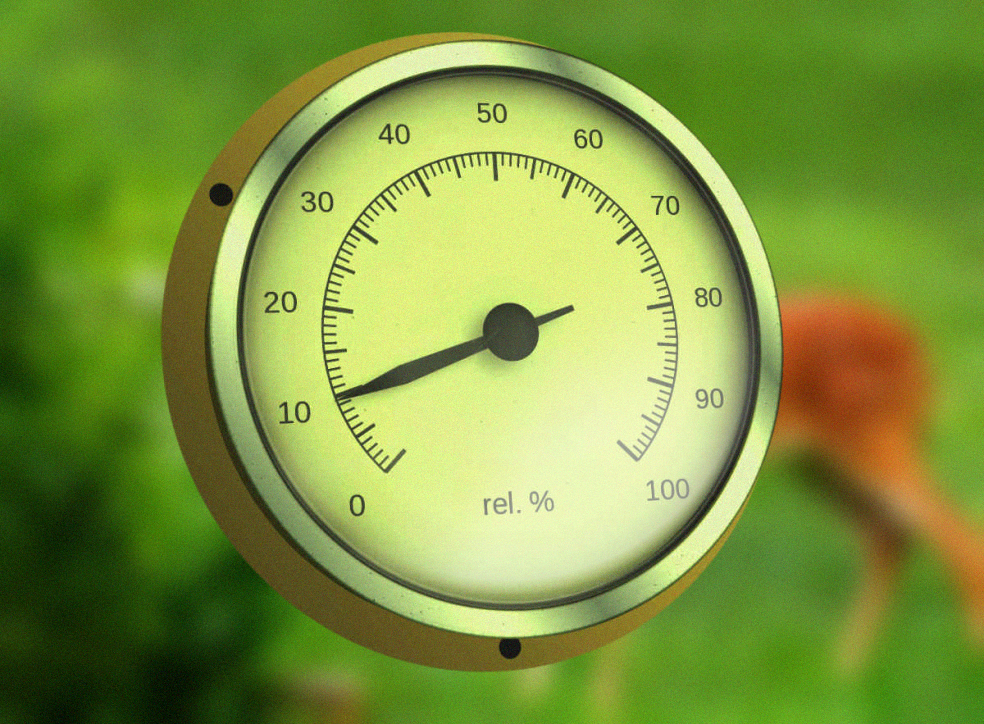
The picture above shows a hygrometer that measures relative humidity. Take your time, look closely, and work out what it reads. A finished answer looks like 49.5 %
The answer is 9.5 %
